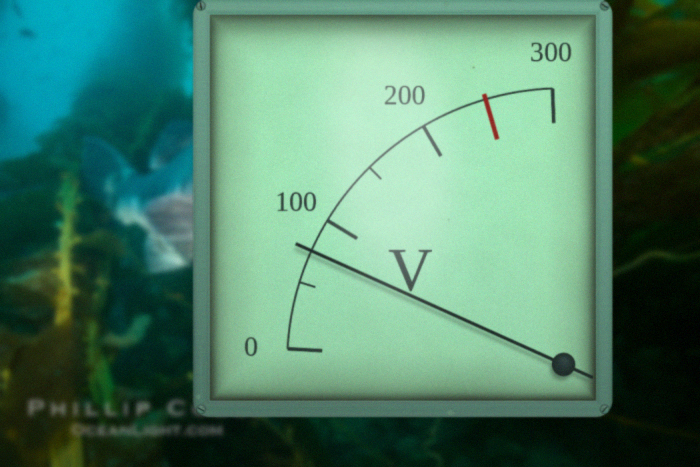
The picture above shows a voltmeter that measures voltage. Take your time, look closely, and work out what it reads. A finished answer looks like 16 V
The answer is 75 V
